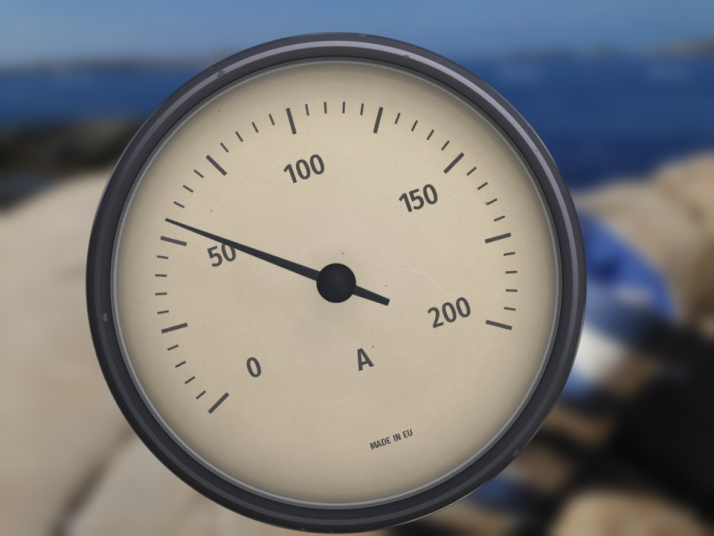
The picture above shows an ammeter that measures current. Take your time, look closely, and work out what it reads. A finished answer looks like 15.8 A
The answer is 55 A
